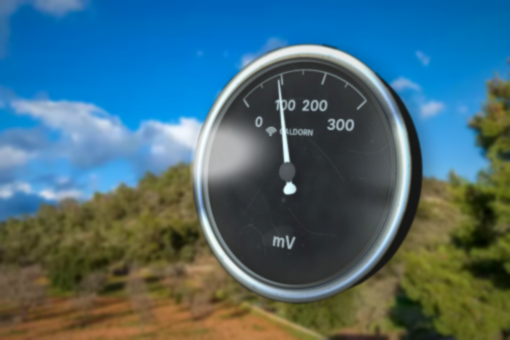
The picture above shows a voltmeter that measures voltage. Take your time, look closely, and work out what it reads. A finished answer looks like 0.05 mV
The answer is 100 mV
